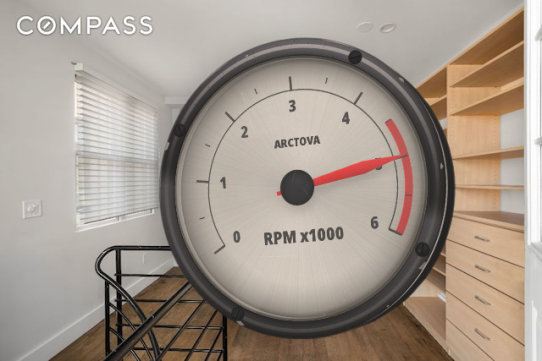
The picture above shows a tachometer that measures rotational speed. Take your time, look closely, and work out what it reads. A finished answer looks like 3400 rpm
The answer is 5000 rpm
